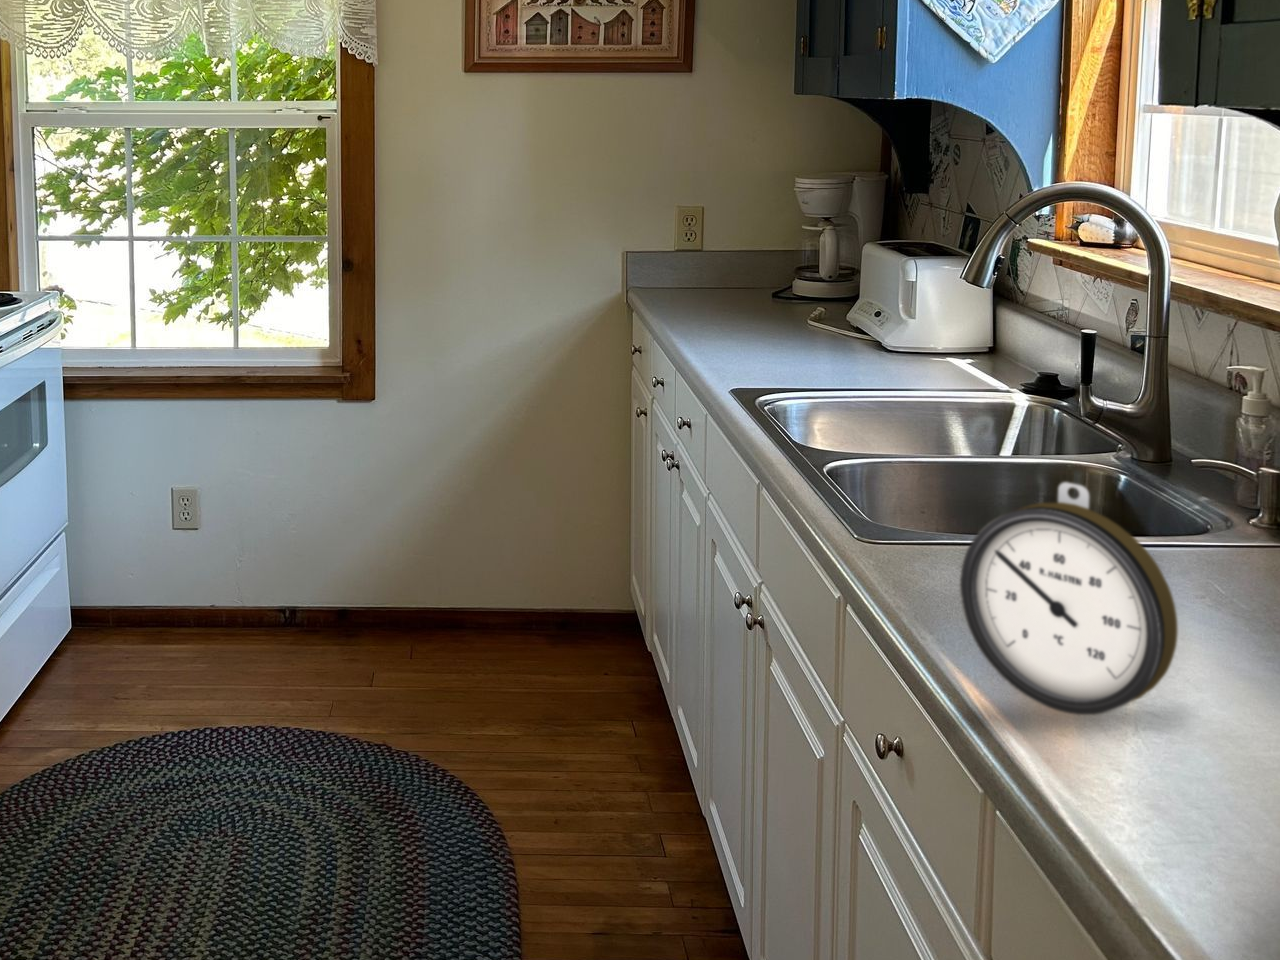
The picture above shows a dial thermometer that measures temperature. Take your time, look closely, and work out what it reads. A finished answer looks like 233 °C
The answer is 35 °C
